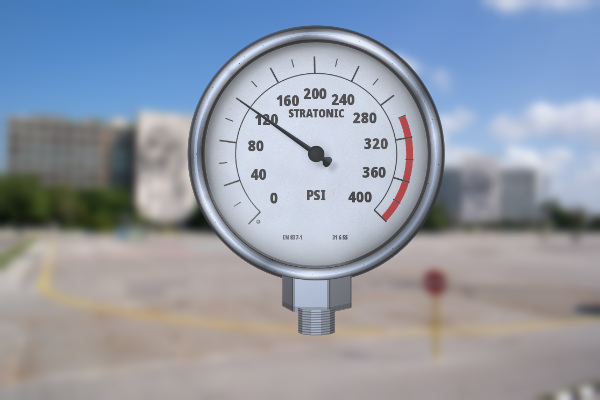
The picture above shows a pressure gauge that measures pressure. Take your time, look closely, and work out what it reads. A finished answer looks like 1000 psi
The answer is 120 psi
